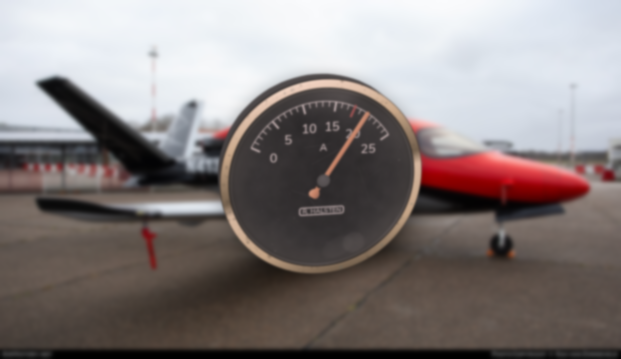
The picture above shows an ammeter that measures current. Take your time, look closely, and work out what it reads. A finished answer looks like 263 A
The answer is 20 A
